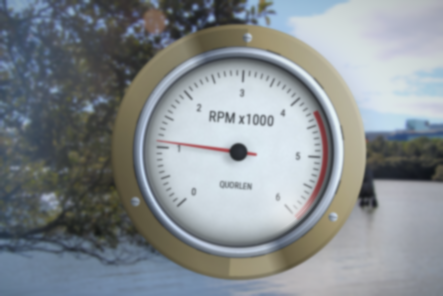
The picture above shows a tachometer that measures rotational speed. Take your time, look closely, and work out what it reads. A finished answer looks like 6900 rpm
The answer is 1100 rpm
